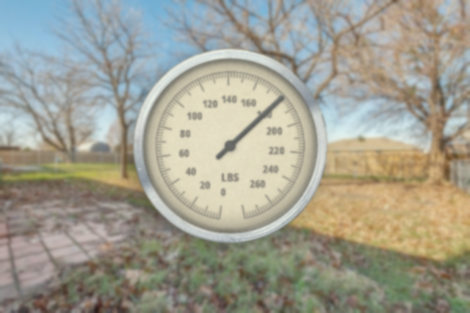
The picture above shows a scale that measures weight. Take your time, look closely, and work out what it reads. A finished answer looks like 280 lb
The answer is 180 lb
